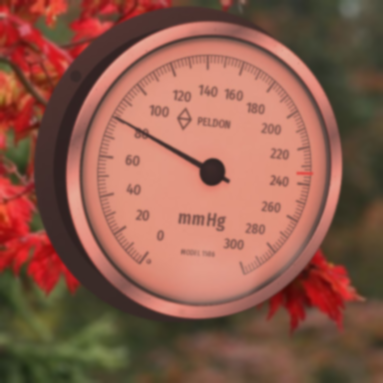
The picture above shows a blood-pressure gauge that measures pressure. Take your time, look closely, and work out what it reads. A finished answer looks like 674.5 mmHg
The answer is 80 mmHg
